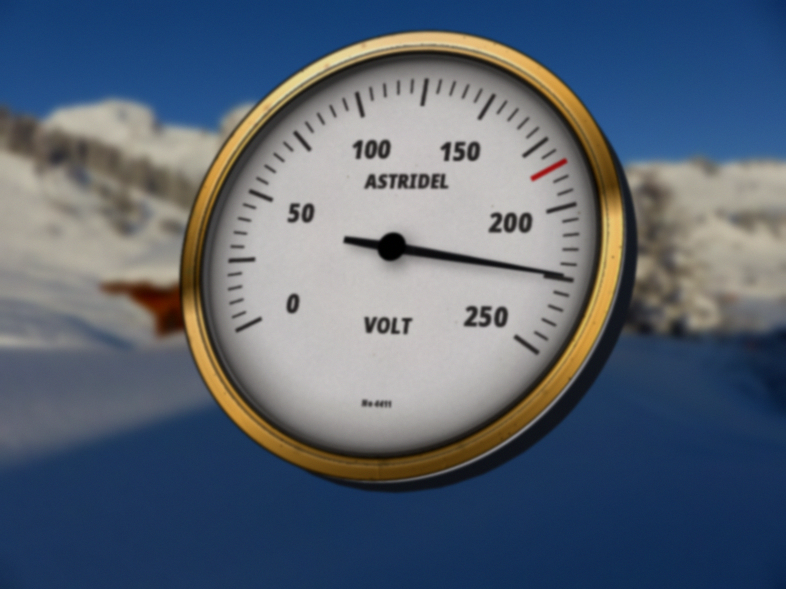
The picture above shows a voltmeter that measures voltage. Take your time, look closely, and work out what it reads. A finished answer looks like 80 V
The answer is 225 V
